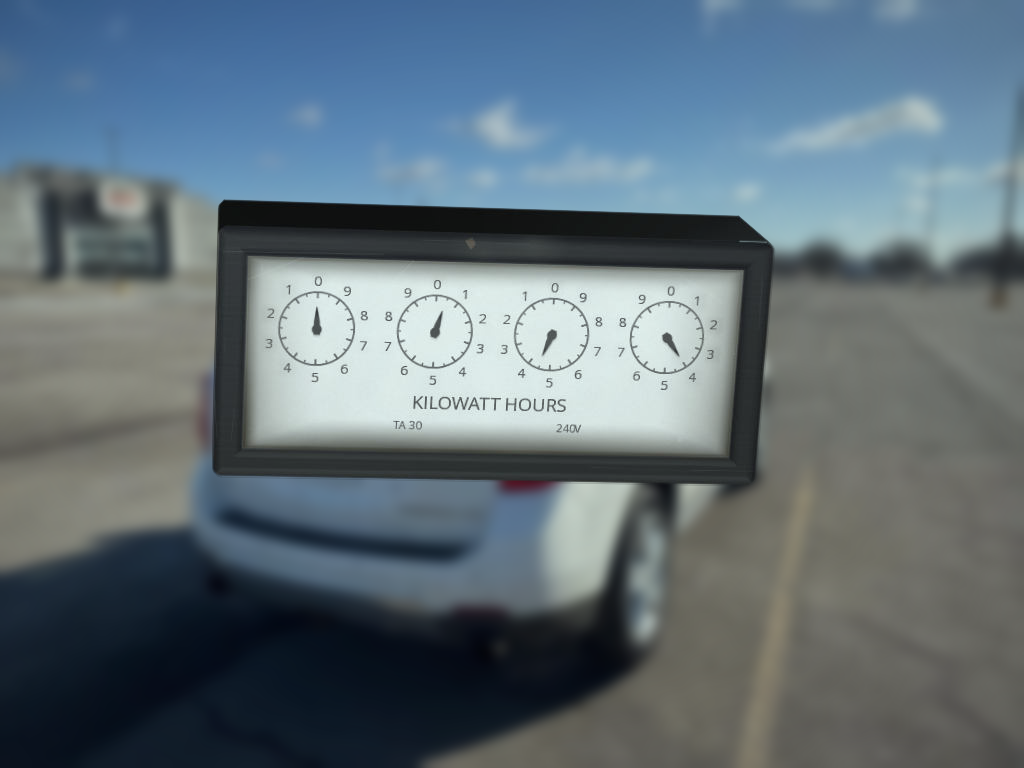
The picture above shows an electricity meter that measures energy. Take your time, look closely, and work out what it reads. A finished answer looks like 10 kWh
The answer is 44 kWh
